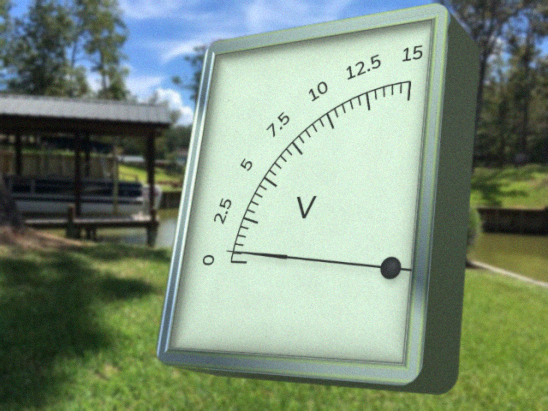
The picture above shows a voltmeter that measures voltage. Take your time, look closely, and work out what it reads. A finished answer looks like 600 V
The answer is 0.5 V
